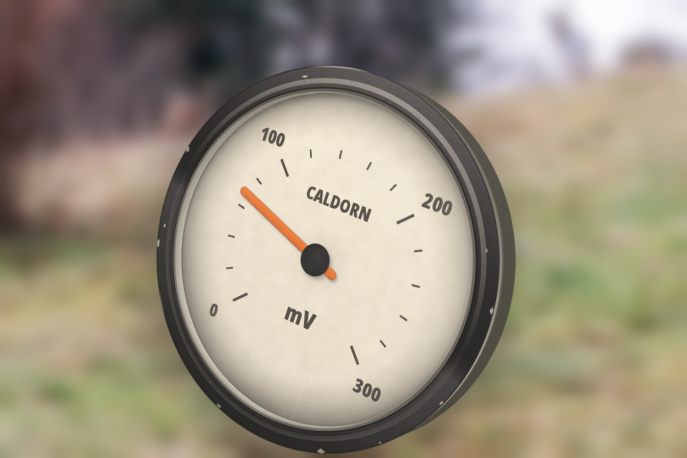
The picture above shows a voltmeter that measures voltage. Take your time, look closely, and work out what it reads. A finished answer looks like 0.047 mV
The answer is 70 mV
